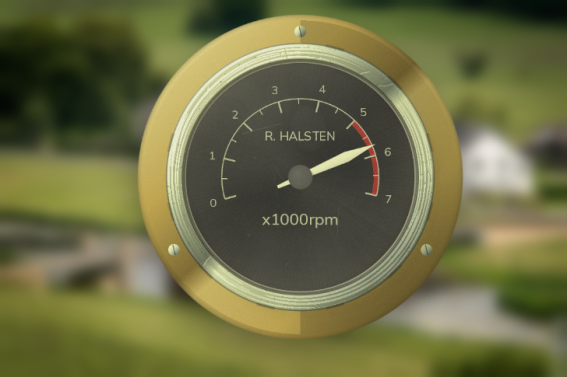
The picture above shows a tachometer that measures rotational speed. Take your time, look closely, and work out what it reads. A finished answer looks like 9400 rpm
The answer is 5750 rpm
